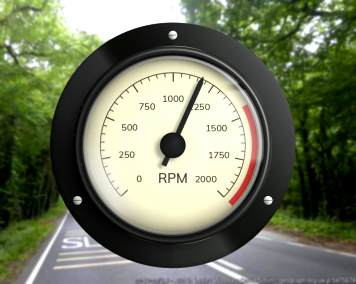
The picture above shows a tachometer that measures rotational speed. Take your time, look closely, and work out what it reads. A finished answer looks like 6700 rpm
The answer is 1175 rpm
